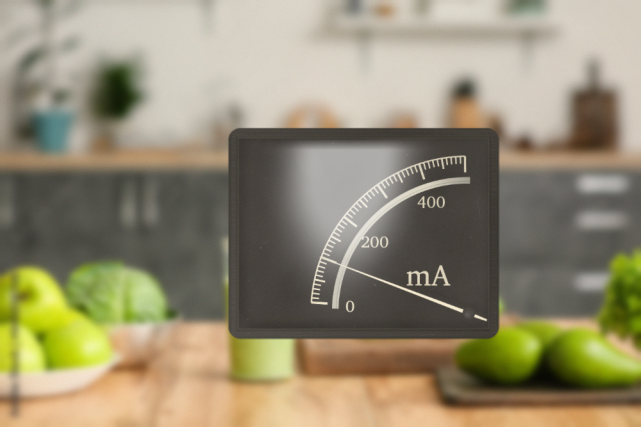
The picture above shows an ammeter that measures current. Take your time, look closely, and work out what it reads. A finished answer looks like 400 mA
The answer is 100 mA
